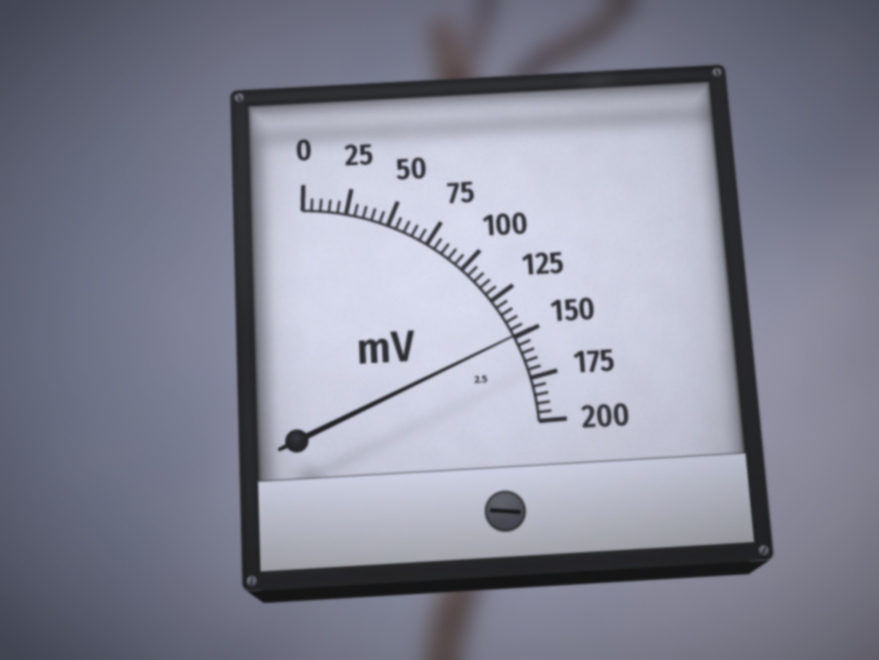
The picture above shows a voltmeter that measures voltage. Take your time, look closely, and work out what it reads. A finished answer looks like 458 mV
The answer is 150 mV
